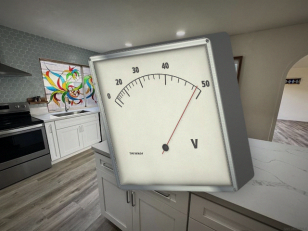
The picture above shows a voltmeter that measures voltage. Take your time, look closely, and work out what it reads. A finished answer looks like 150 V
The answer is 49 V
